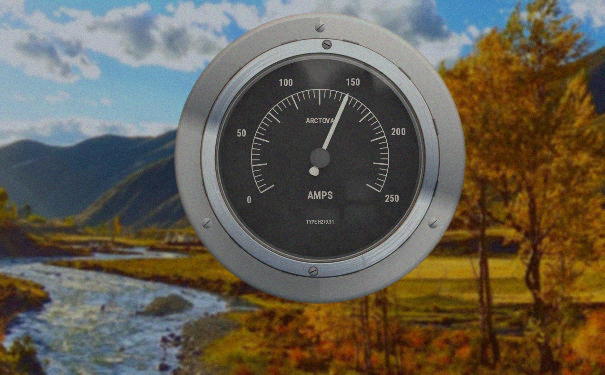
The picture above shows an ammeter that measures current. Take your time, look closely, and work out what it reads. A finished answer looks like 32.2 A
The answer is 150 A
